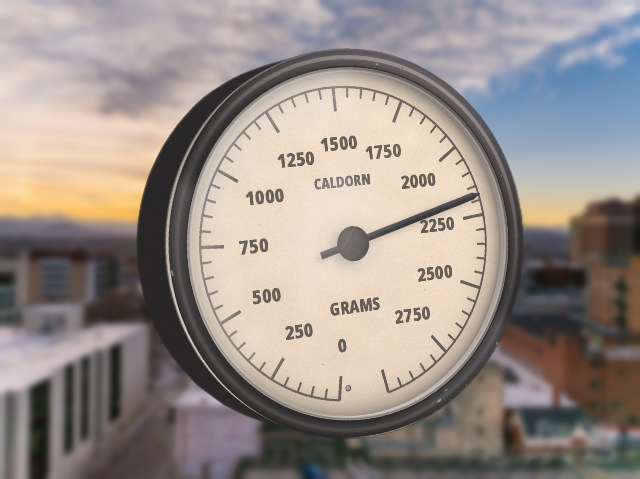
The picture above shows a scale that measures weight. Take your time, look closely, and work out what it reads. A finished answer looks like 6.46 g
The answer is 2175 g
